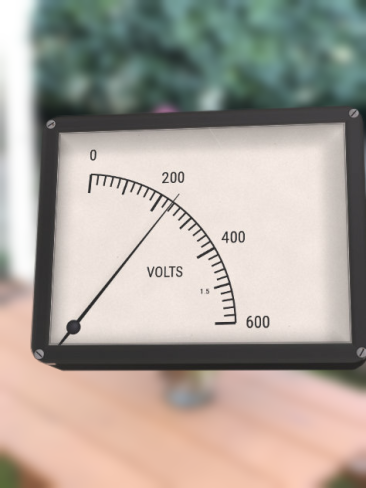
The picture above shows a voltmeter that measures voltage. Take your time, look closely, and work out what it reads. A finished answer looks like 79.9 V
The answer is 240 V
